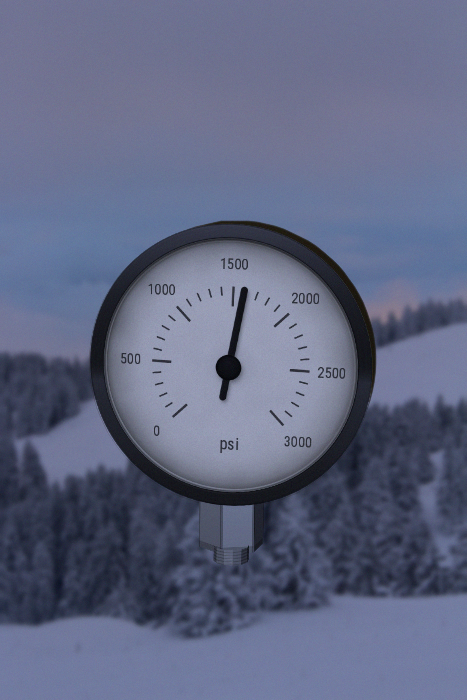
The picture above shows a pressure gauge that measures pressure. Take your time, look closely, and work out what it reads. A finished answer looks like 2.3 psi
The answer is 1600 psi
